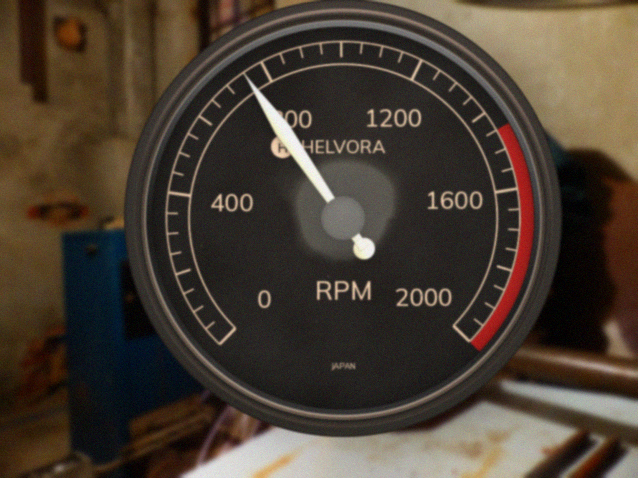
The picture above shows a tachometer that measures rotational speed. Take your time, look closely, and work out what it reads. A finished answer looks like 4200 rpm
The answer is 750 rpm
